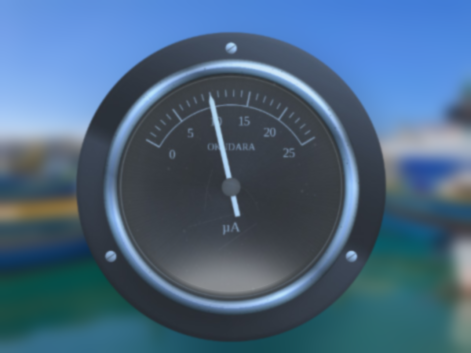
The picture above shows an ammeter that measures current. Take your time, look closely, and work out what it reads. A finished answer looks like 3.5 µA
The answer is 10 µA
